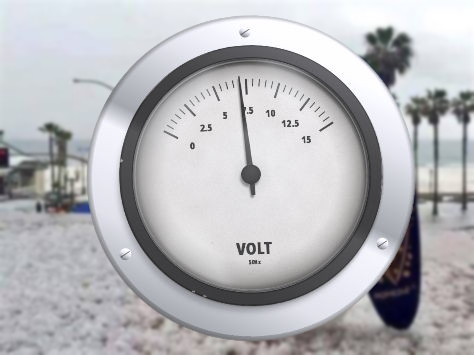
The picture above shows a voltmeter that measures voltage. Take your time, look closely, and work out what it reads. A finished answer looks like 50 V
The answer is 7 V
